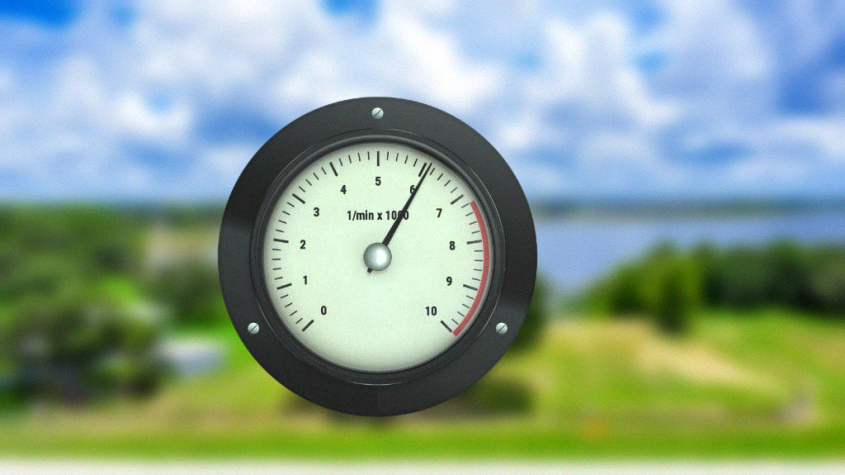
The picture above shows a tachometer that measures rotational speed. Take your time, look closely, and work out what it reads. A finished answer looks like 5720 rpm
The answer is 6100 rpm
